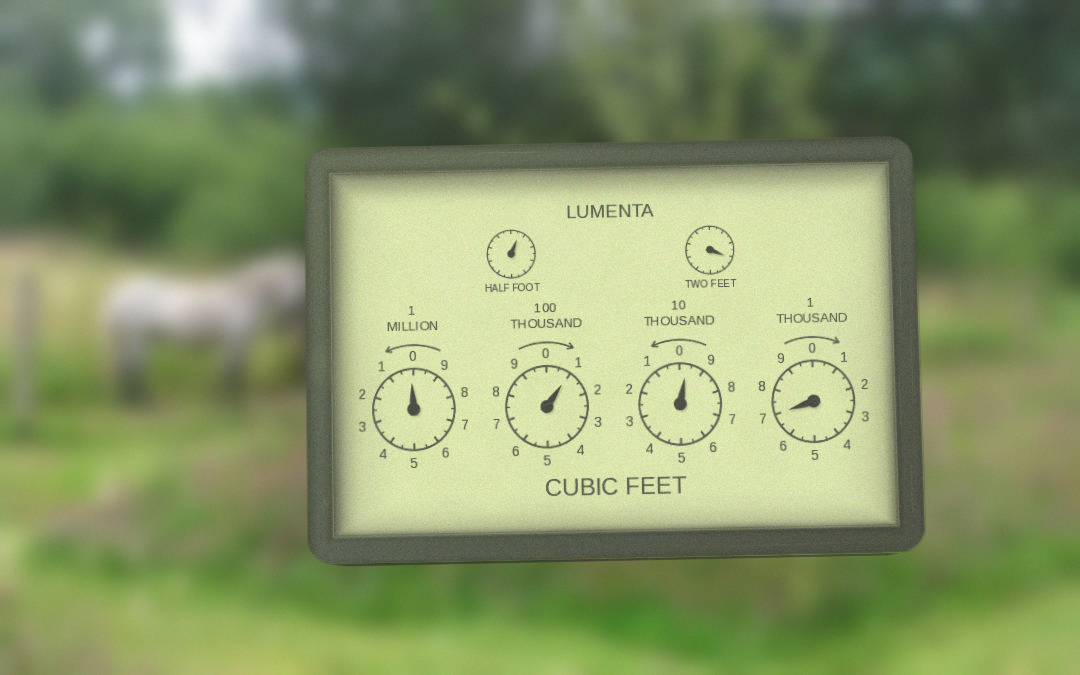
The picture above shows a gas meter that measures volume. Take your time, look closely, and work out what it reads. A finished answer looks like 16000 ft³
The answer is 9700 ft³
